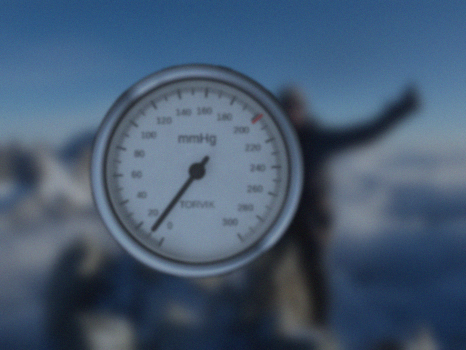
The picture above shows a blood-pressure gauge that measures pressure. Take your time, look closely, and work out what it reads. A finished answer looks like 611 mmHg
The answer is 10 mmHg
